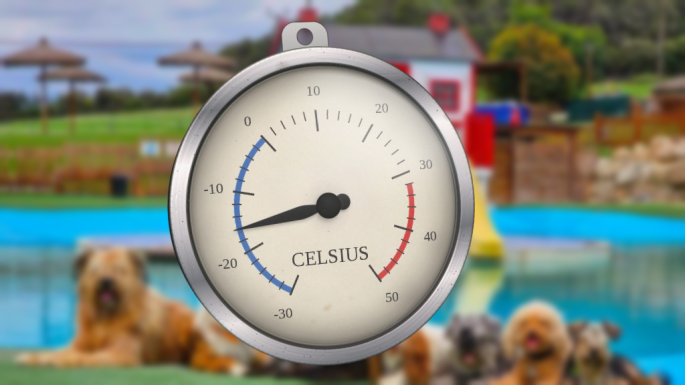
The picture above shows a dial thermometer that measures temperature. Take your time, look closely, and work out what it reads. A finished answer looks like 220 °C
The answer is -16 °C
